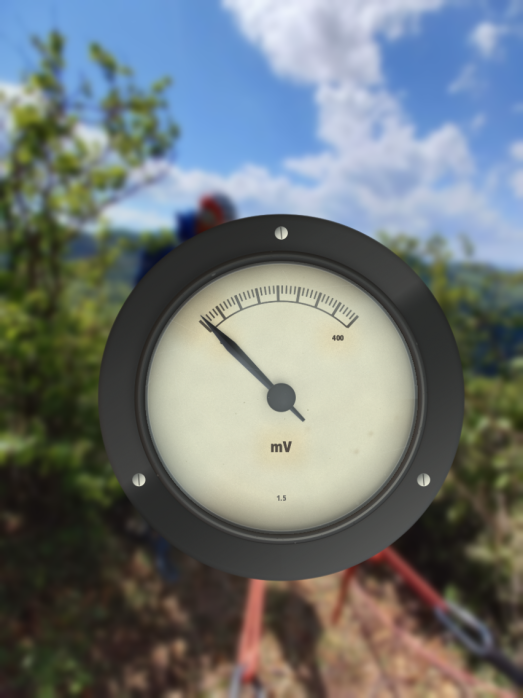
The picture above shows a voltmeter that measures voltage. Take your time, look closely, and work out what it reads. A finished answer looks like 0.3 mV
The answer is 10 mV
